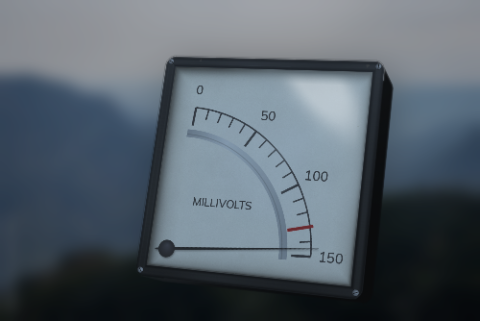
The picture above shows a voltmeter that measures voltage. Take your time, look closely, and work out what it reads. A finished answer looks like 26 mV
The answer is 145 mV
